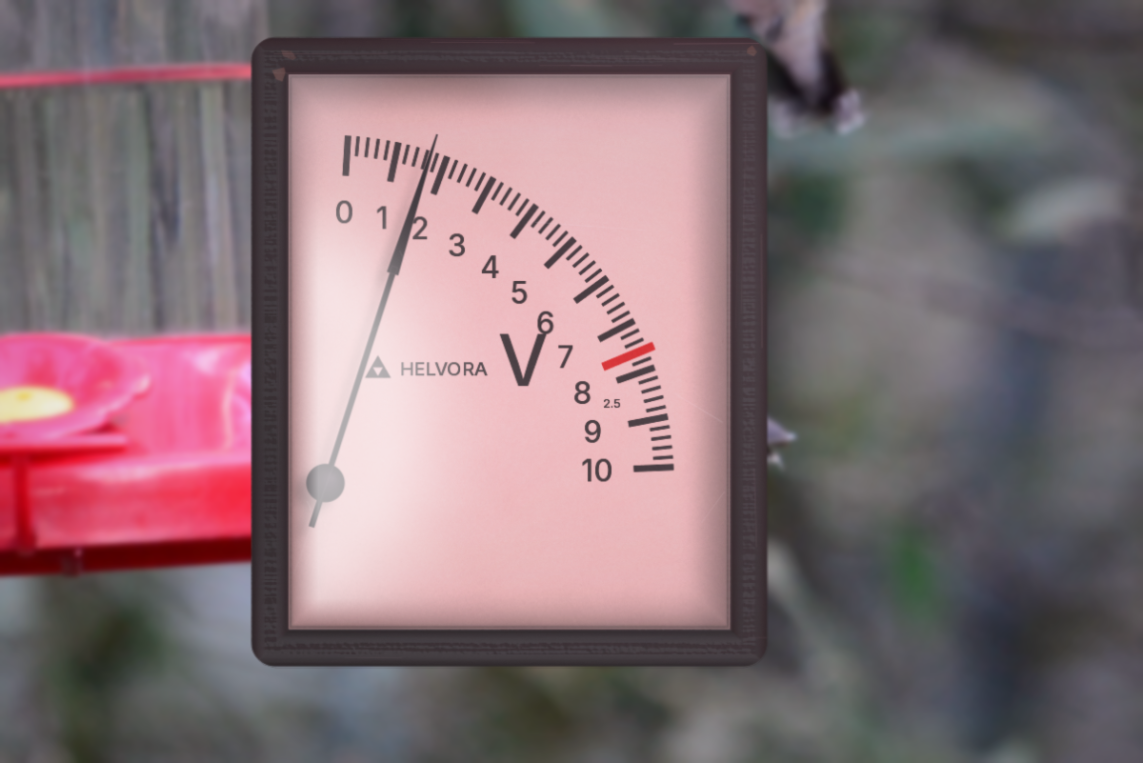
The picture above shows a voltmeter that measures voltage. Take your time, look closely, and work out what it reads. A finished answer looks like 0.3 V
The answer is 1.7 V
